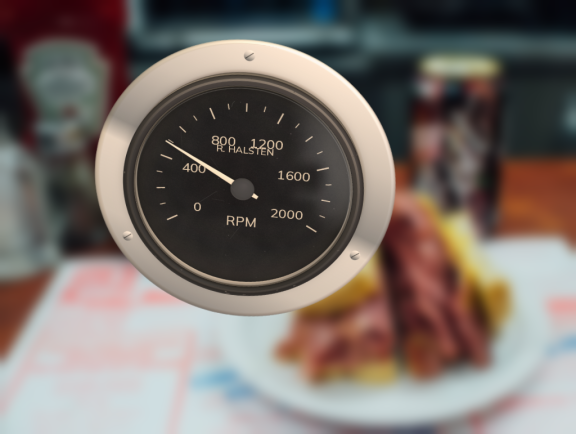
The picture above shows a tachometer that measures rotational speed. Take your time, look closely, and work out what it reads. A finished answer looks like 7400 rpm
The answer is 500 rpm
